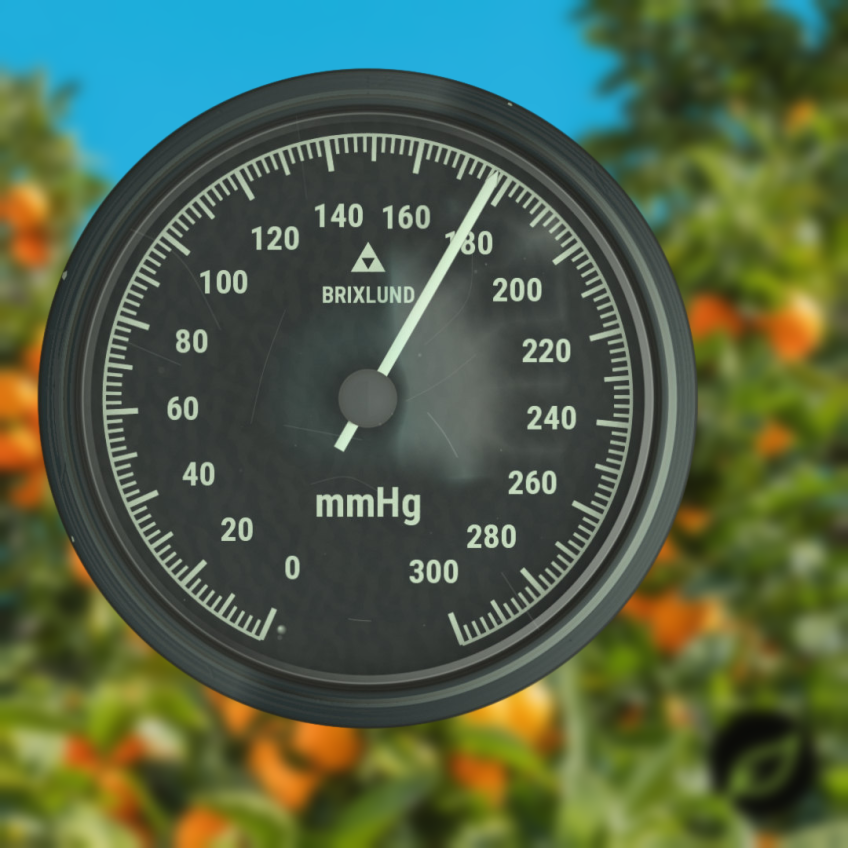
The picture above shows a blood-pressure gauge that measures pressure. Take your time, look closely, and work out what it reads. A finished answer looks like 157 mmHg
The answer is 177 mmHg
